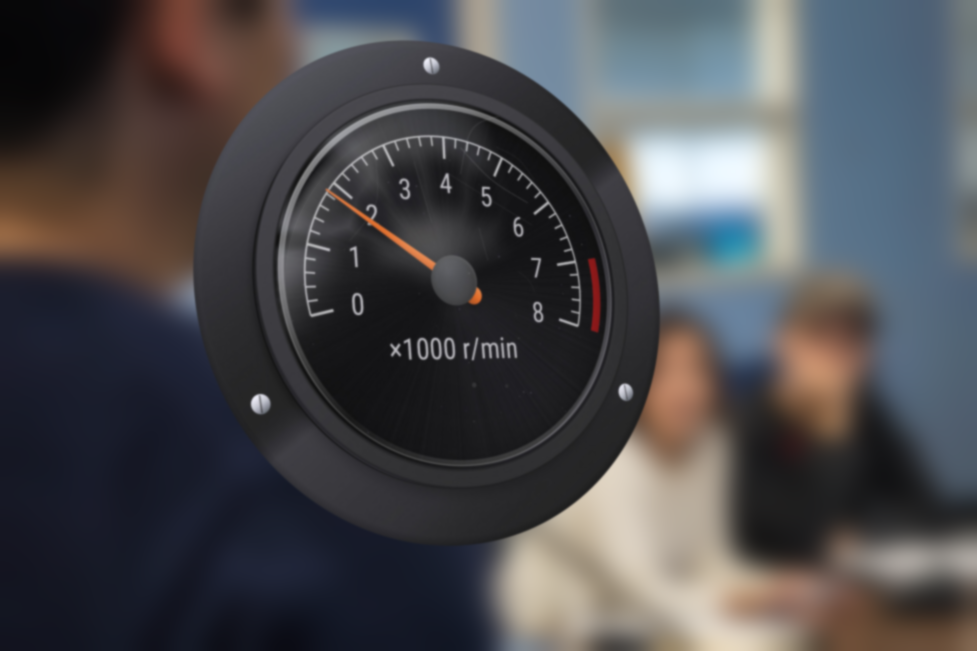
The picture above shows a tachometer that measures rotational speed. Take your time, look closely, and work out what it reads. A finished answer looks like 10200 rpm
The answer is 1800 rpm
